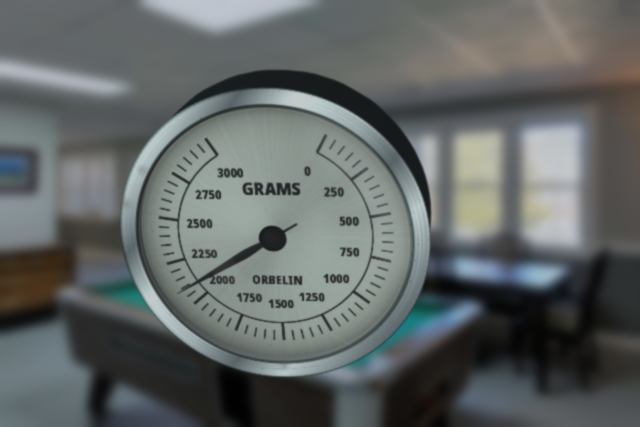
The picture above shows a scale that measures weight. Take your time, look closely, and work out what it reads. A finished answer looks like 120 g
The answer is 2100 g
